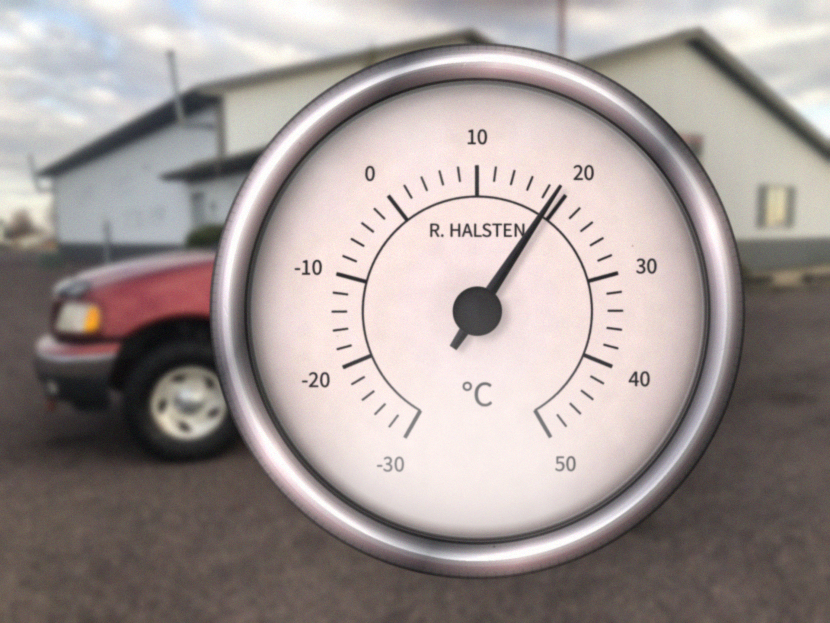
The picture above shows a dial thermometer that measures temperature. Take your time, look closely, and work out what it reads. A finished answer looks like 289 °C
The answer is 19 °C
